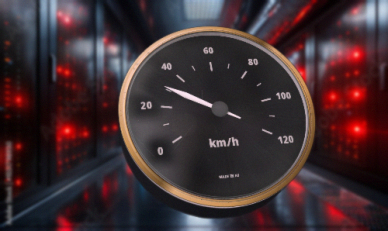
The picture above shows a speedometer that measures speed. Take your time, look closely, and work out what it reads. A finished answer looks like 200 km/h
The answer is 30 km/h
